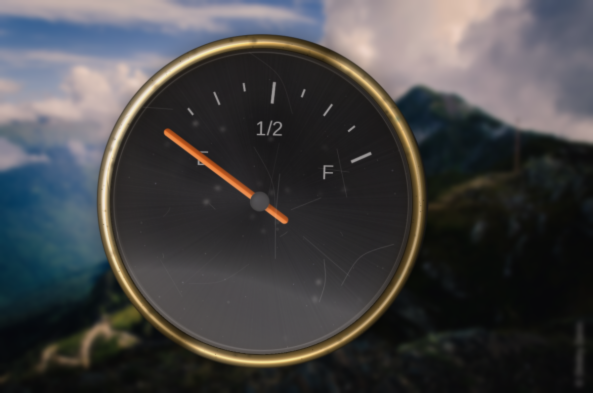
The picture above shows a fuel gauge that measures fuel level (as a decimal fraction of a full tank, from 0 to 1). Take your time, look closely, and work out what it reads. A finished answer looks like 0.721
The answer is 0
